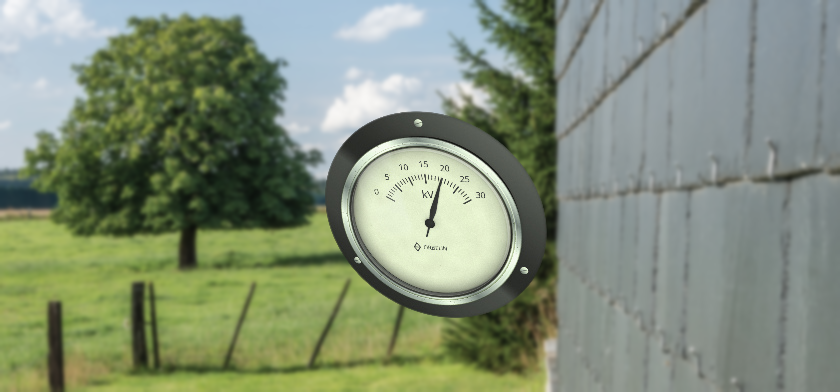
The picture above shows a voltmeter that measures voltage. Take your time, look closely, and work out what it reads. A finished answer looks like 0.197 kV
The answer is 20 kV
